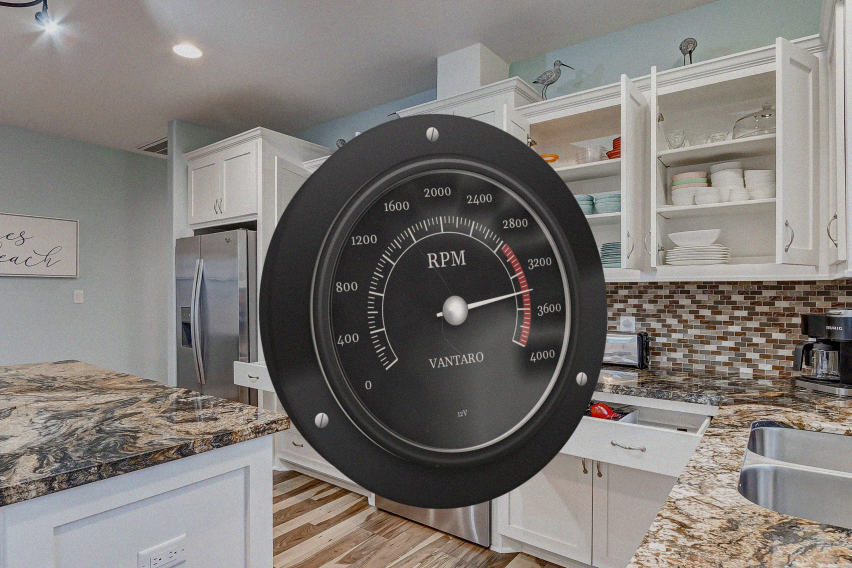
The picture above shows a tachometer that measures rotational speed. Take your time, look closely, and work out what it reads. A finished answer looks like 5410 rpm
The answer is 3400 rpm
